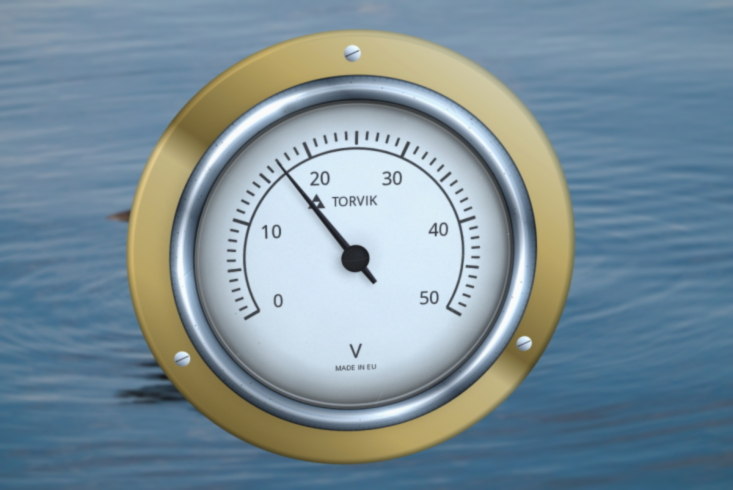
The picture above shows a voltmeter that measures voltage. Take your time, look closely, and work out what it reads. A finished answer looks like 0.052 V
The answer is 17 V
